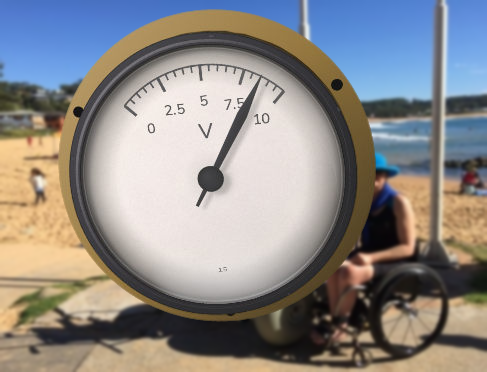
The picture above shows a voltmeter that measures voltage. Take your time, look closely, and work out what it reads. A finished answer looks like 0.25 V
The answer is 8.5 V
